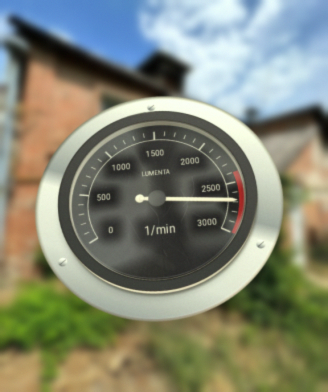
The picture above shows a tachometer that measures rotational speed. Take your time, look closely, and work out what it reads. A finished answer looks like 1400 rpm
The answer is 2700 rpm
